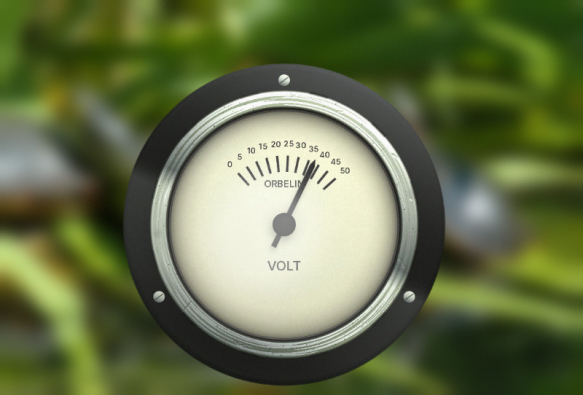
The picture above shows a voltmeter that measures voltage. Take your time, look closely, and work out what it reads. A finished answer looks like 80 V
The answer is 37.5 V
